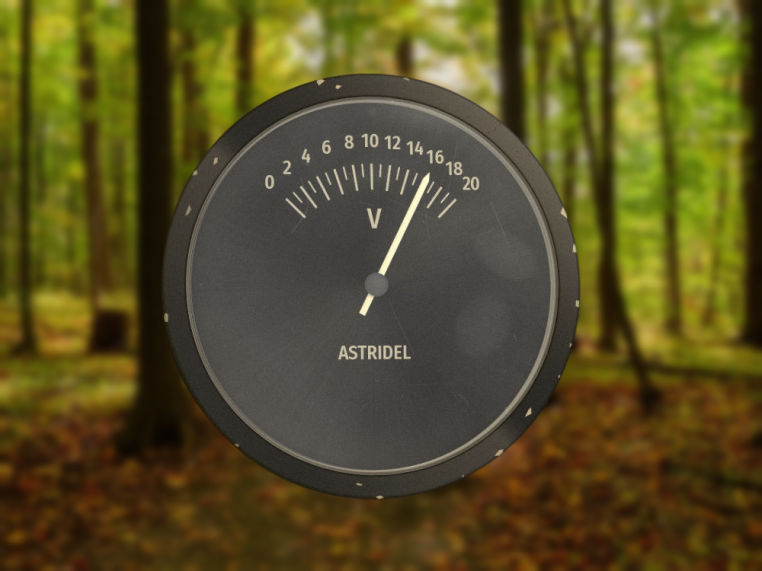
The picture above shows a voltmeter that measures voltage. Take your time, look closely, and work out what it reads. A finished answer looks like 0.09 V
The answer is 16 V
